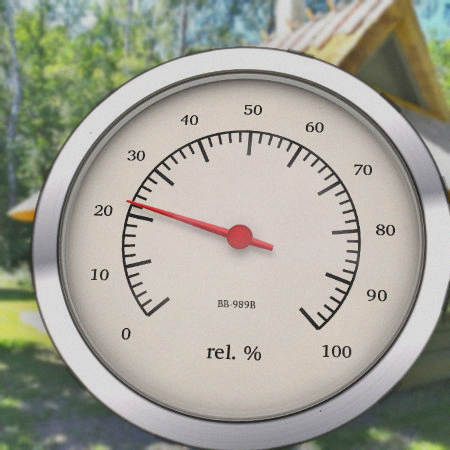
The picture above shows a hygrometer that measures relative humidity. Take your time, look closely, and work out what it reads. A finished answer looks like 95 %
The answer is 22 %
